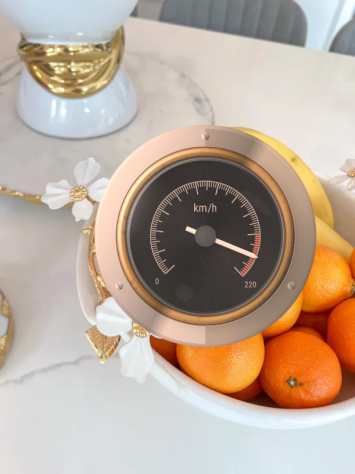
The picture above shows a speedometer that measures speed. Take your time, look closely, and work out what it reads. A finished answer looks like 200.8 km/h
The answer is 200 km/h
